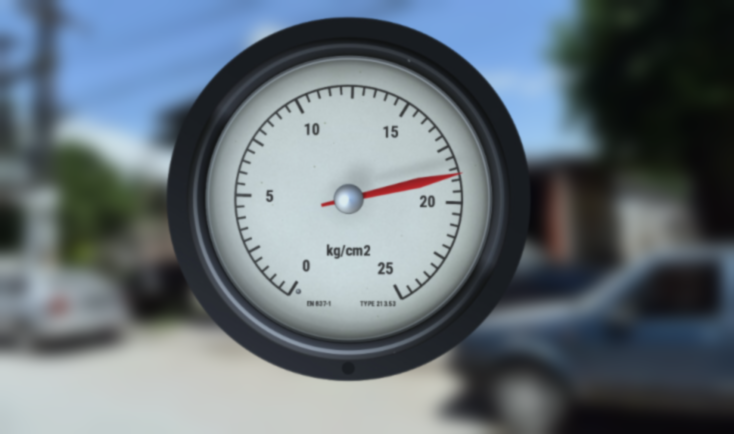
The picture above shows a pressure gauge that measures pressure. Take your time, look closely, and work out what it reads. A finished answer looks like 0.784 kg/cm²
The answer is 18.75 kg/cm²
